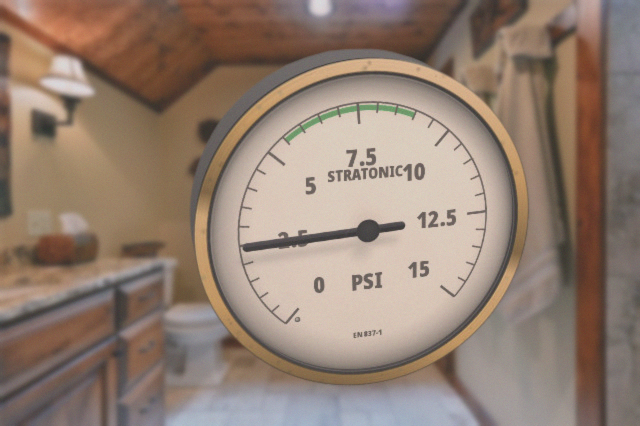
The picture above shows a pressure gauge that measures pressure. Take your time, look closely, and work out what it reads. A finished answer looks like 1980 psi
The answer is 2.5 psi
